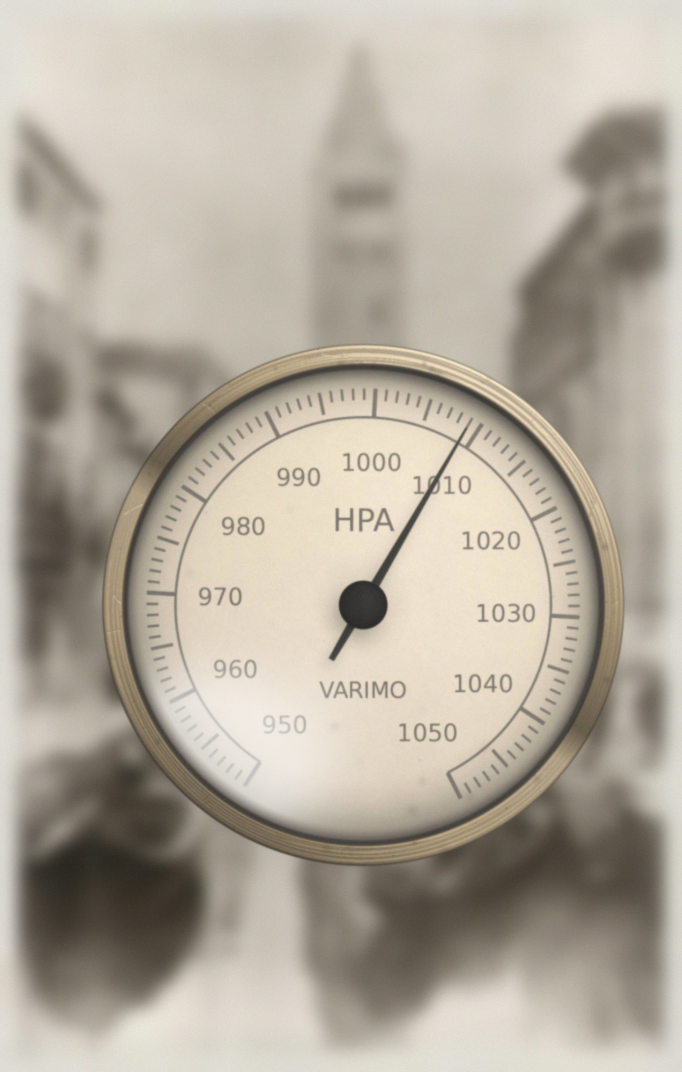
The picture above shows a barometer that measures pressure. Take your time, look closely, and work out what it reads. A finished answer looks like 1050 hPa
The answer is 1009 hPa
